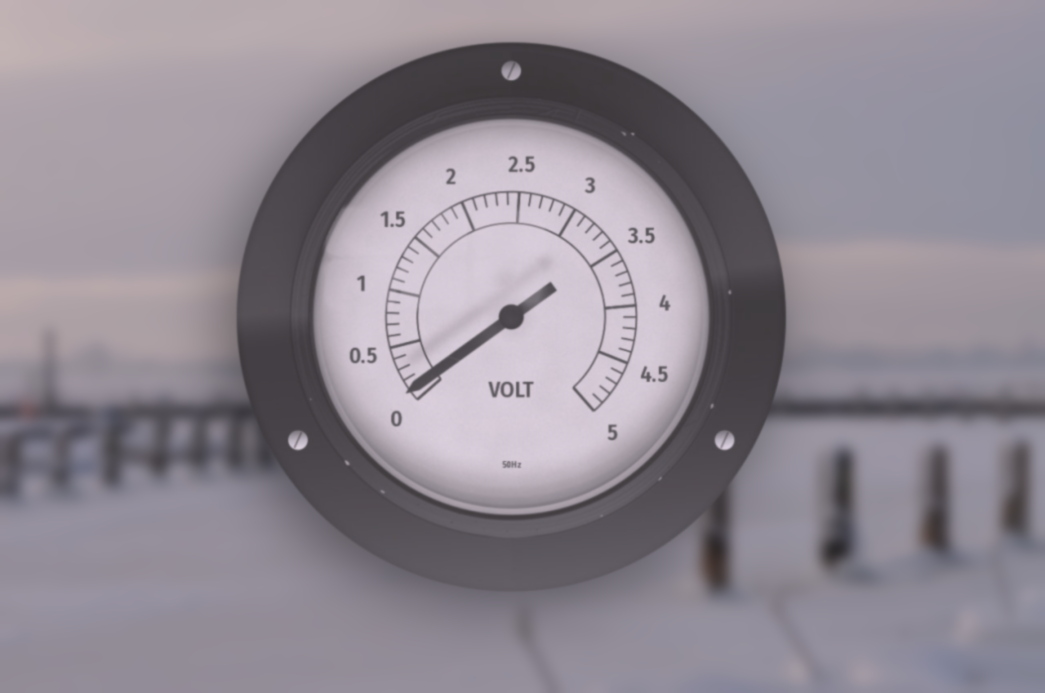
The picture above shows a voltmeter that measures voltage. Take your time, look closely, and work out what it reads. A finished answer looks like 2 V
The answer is 0.1 V
